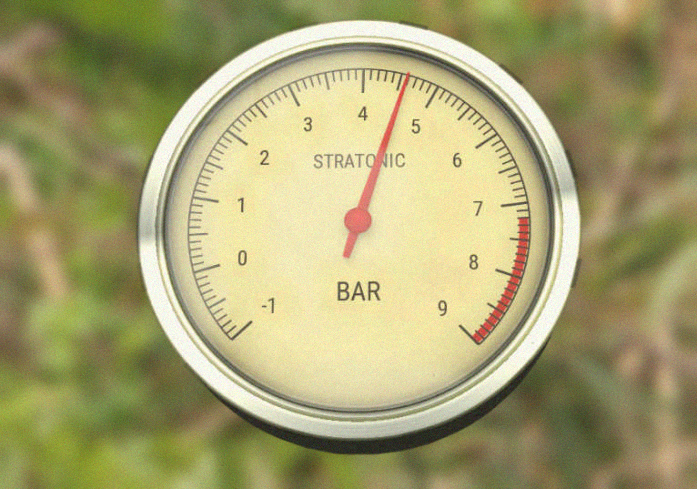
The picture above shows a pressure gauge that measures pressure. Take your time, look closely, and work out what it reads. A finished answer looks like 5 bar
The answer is 4.6 bar
